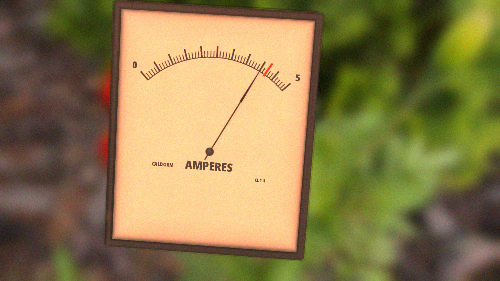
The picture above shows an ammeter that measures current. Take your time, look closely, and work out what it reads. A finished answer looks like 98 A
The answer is 4 A
